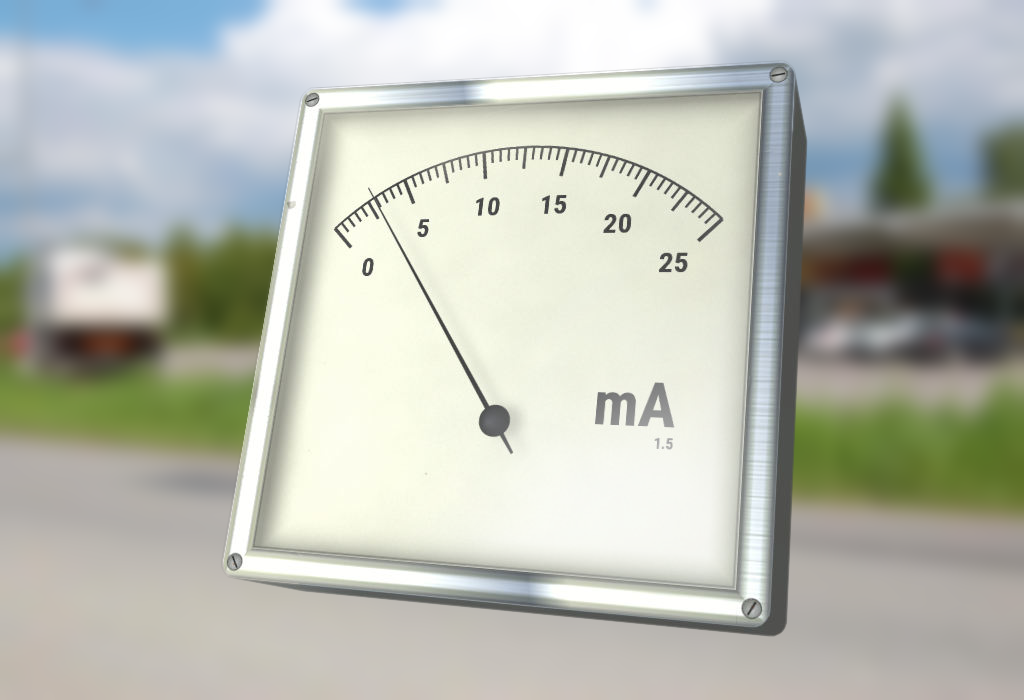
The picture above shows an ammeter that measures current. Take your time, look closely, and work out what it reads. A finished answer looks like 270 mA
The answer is 3 mA
